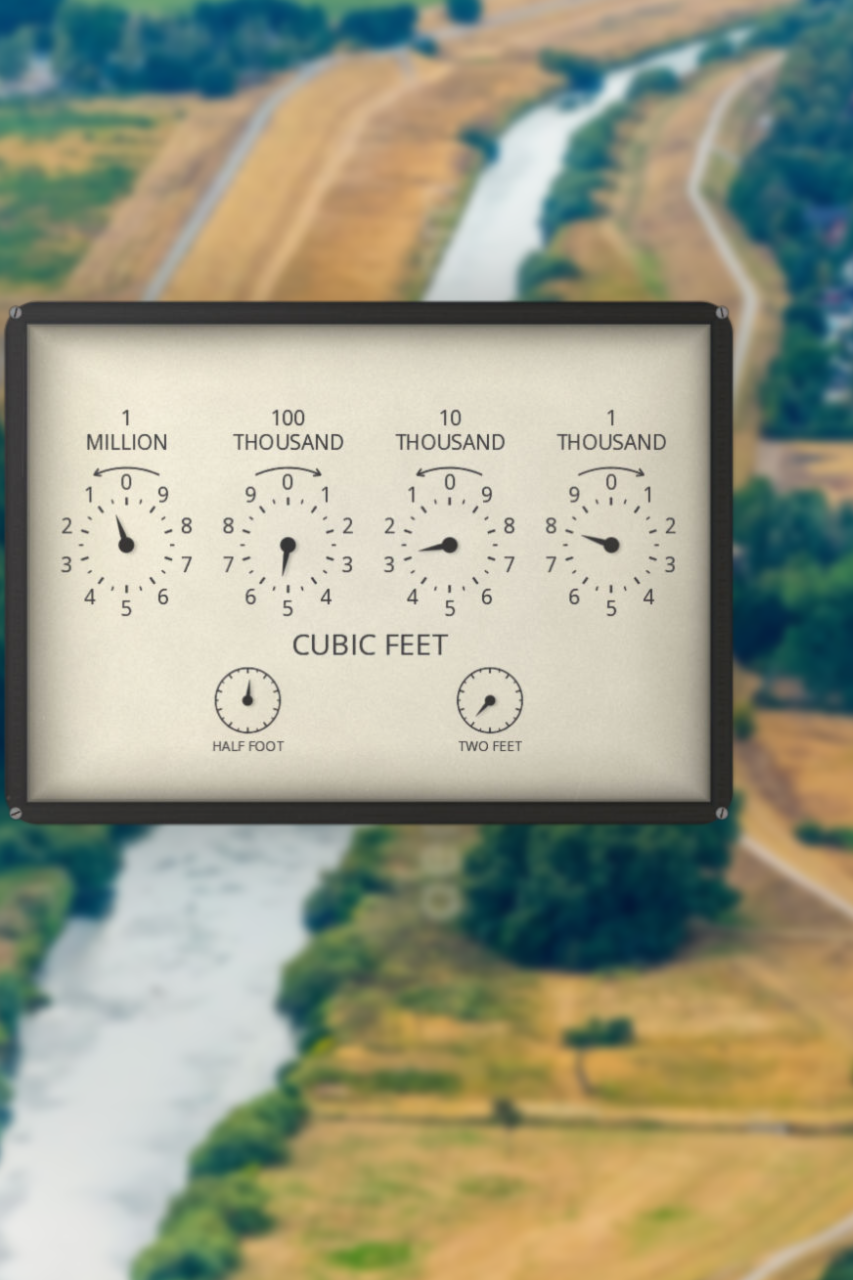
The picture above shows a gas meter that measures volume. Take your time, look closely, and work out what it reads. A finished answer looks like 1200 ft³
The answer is 52800 ft³
